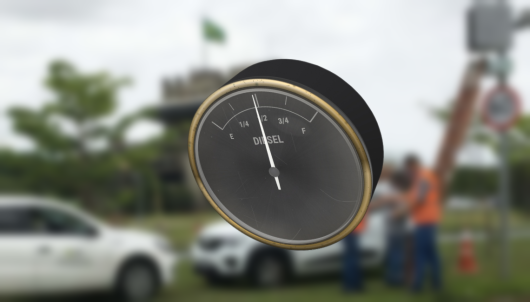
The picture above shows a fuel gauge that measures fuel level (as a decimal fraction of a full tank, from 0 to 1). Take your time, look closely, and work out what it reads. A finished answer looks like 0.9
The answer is 0.5
